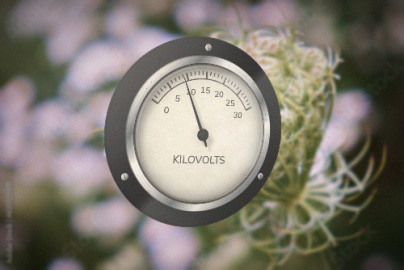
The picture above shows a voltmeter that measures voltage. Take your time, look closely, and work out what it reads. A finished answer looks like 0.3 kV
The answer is 9 kV
